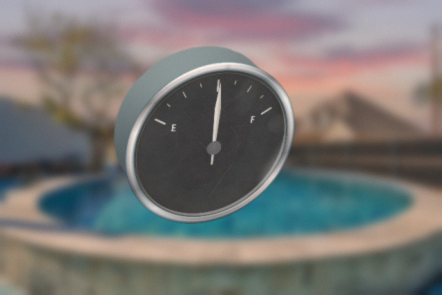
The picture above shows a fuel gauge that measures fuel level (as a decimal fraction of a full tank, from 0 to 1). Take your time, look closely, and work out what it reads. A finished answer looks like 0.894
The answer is 0.5
